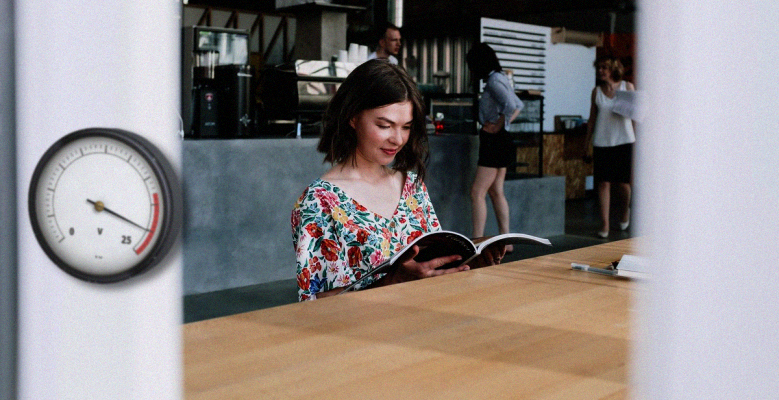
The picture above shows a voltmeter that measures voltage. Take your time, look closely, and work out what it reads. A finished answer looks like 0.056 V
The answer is 22.5 V
